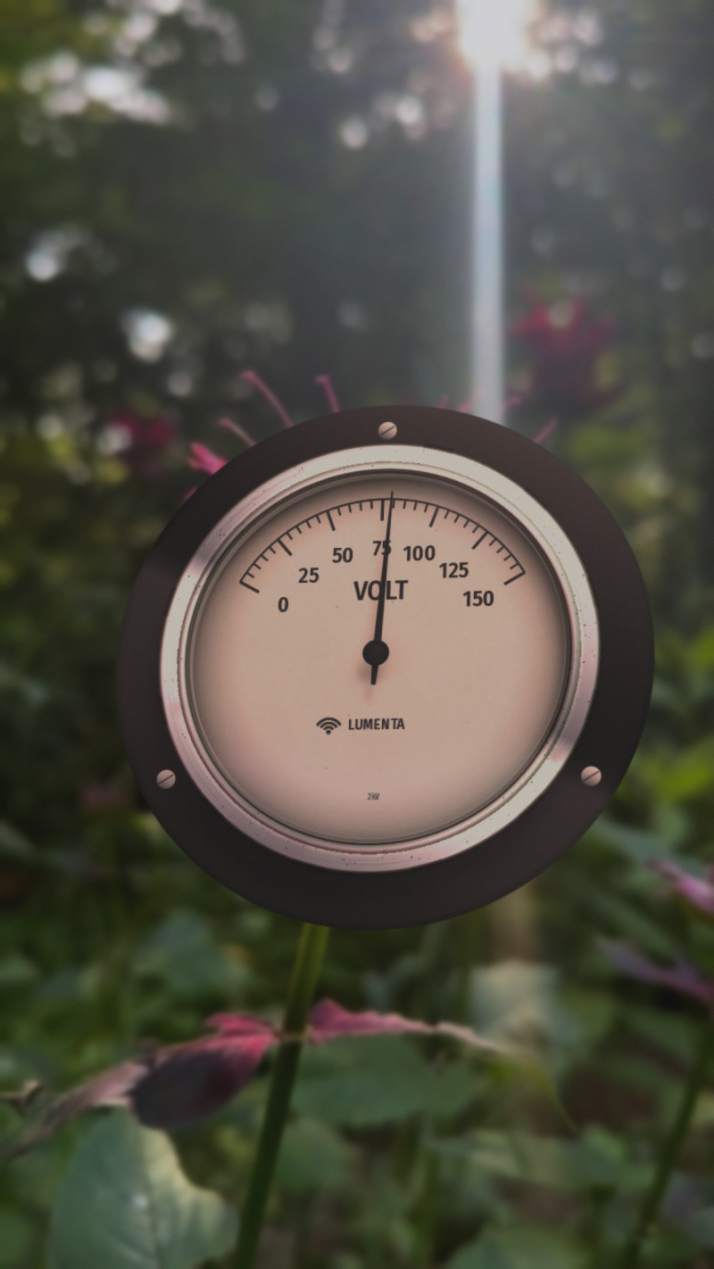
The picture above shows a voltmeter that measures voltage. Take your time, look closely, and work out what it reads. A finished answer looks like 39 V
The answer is 80 V
